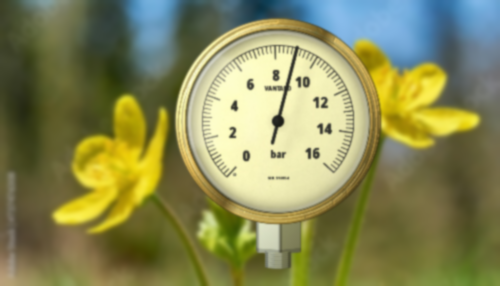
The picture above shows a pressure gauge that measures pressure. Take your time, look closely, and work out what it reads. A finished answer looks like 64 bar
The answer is 9 bar
